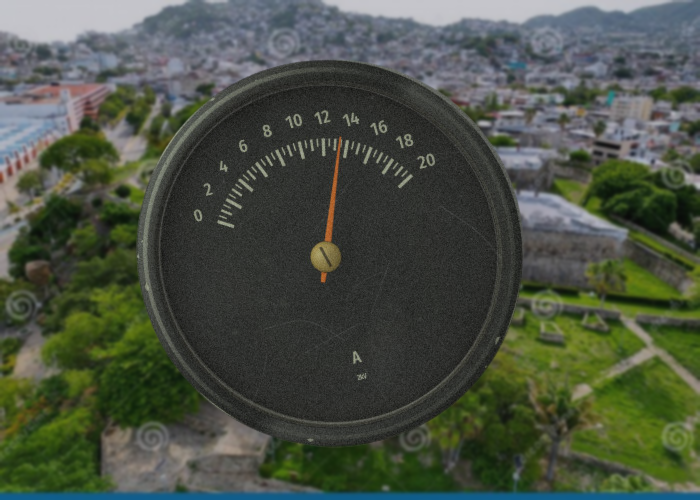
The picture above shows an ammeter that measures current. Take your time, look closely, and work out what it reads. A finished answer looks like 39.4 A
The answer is 13.5 A
